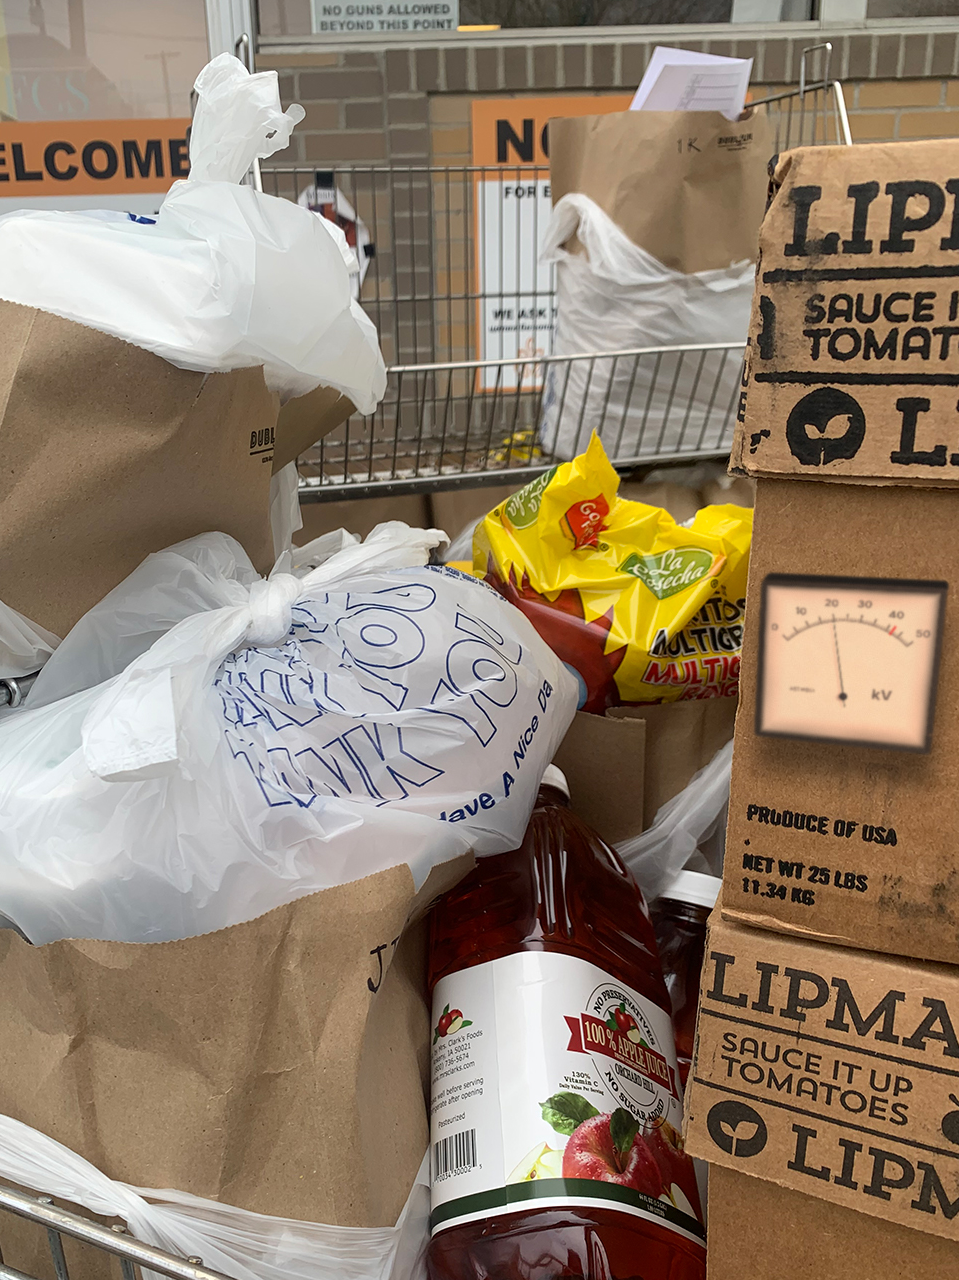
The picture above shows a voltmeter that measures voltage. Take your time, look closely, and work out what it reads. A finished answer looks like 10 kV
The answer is 20 kV
